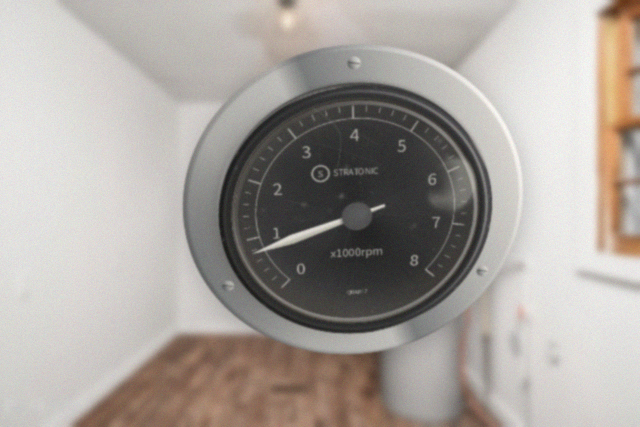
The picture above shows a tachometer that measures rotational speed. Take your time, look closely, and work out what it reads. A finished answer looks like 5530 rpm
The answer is 800 rpm
